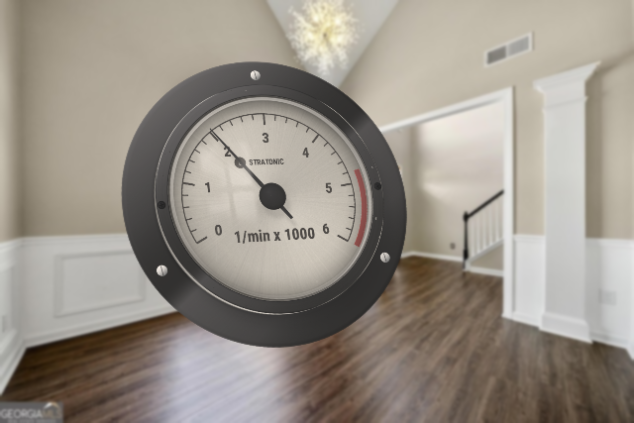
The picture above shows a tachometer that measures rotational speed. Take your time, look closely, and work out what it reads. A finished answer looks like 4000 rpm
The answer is 2000 rpm
